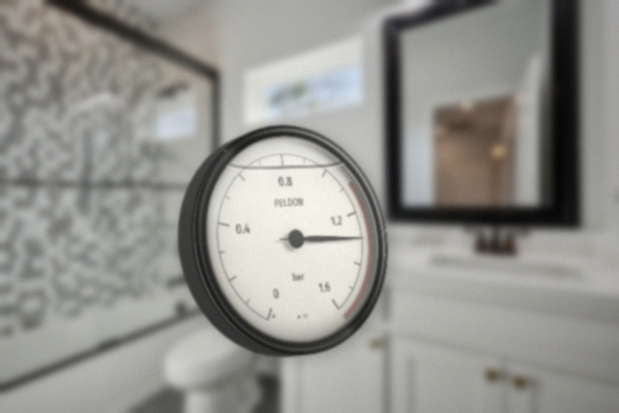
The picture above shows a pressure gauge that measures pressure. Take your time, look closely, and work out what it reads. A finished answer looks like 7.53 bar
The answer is 1.3 bar
